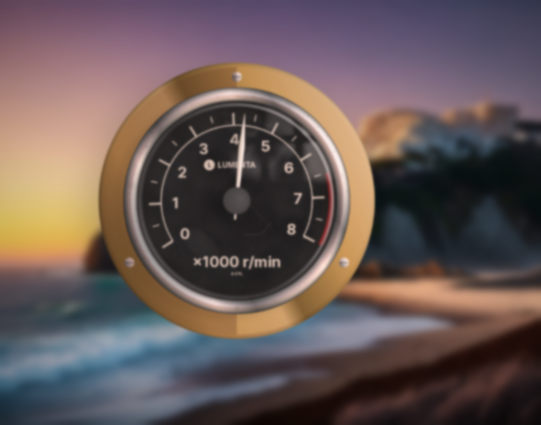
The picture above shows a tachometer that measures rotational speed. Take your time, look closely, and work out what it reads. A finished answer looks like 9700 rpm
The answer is 4250 rpm
